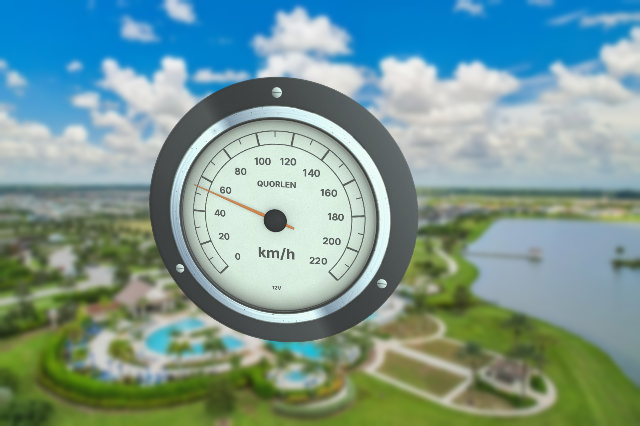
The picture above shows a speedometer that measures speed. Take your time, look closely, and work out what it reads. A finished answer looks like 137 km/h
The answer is 55 km/h
